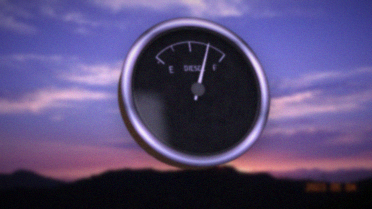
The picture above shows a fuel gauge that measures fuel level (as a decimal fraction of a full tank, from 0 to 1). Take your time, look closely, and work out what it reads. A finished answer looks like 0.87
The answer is 0.75
